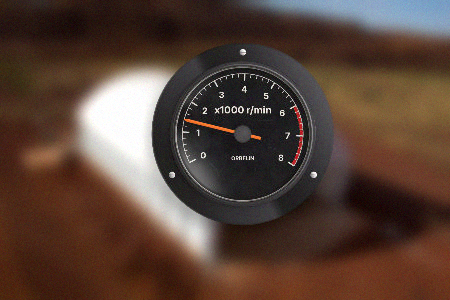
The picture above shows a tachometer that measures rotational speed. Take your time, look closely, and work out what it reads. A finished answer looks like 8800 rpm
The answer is 1400 rpm
